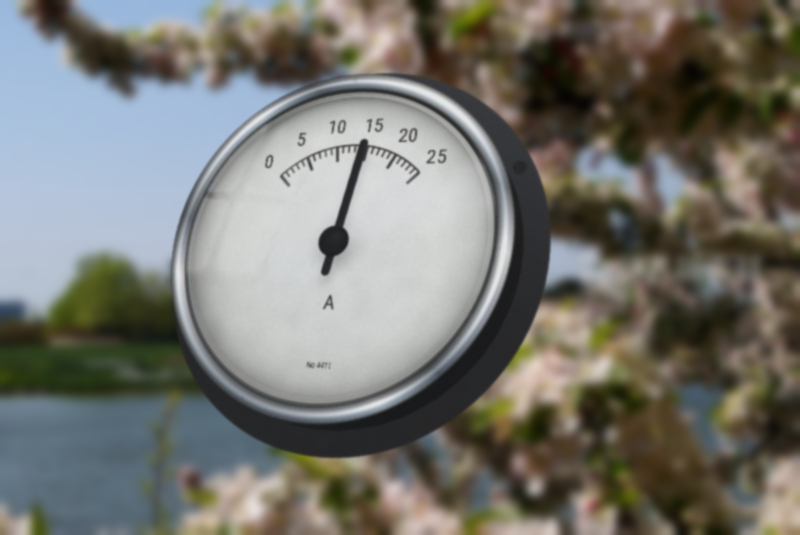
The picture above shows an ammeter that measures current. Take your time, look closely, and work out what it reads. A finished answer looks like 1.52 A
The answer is 15 A
